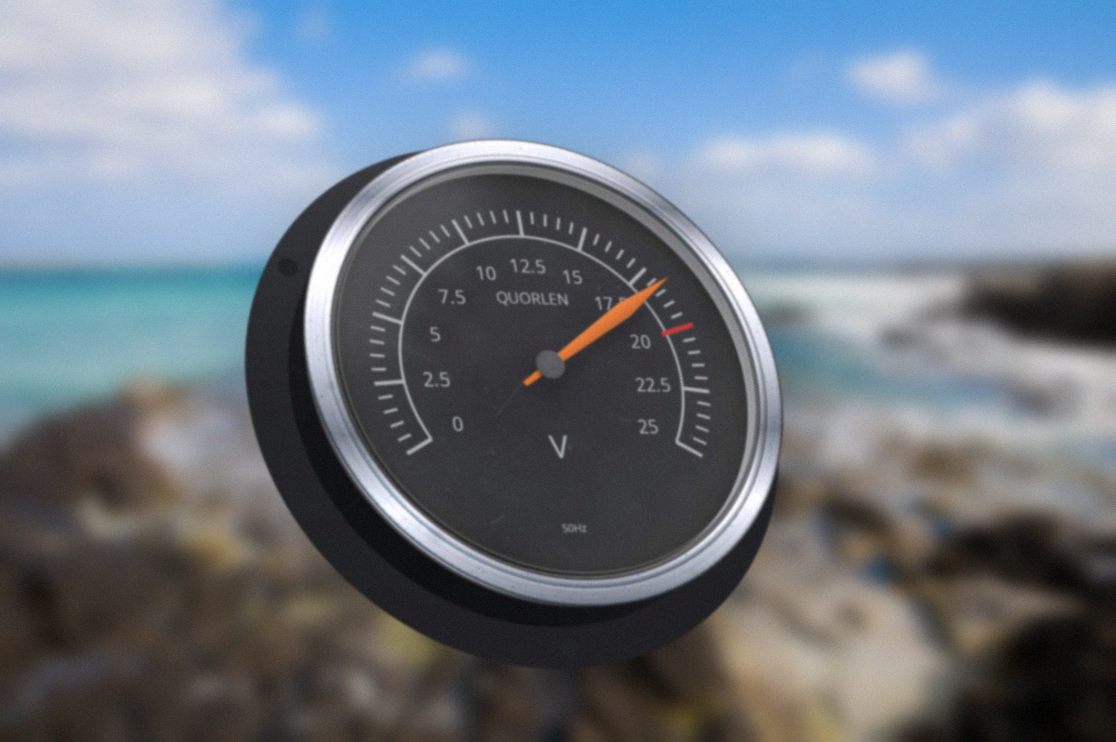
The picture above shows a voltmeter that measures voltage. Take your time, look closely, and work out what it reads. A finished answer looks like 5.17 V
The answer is 18.25 V
